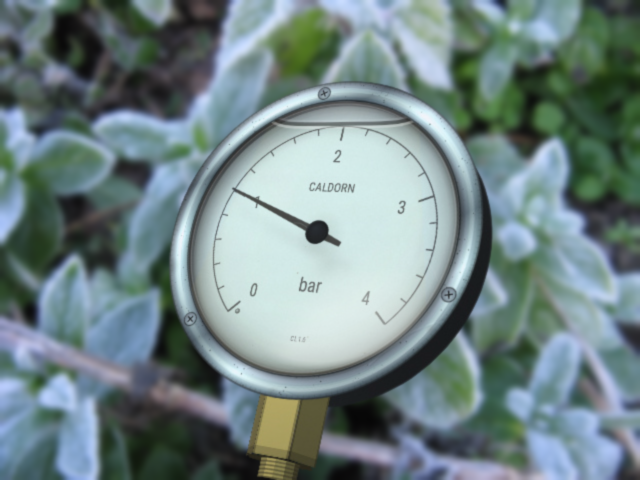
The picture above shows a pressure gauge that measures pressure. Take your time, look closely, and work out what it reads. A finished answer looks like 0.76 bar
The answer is 1 bar
